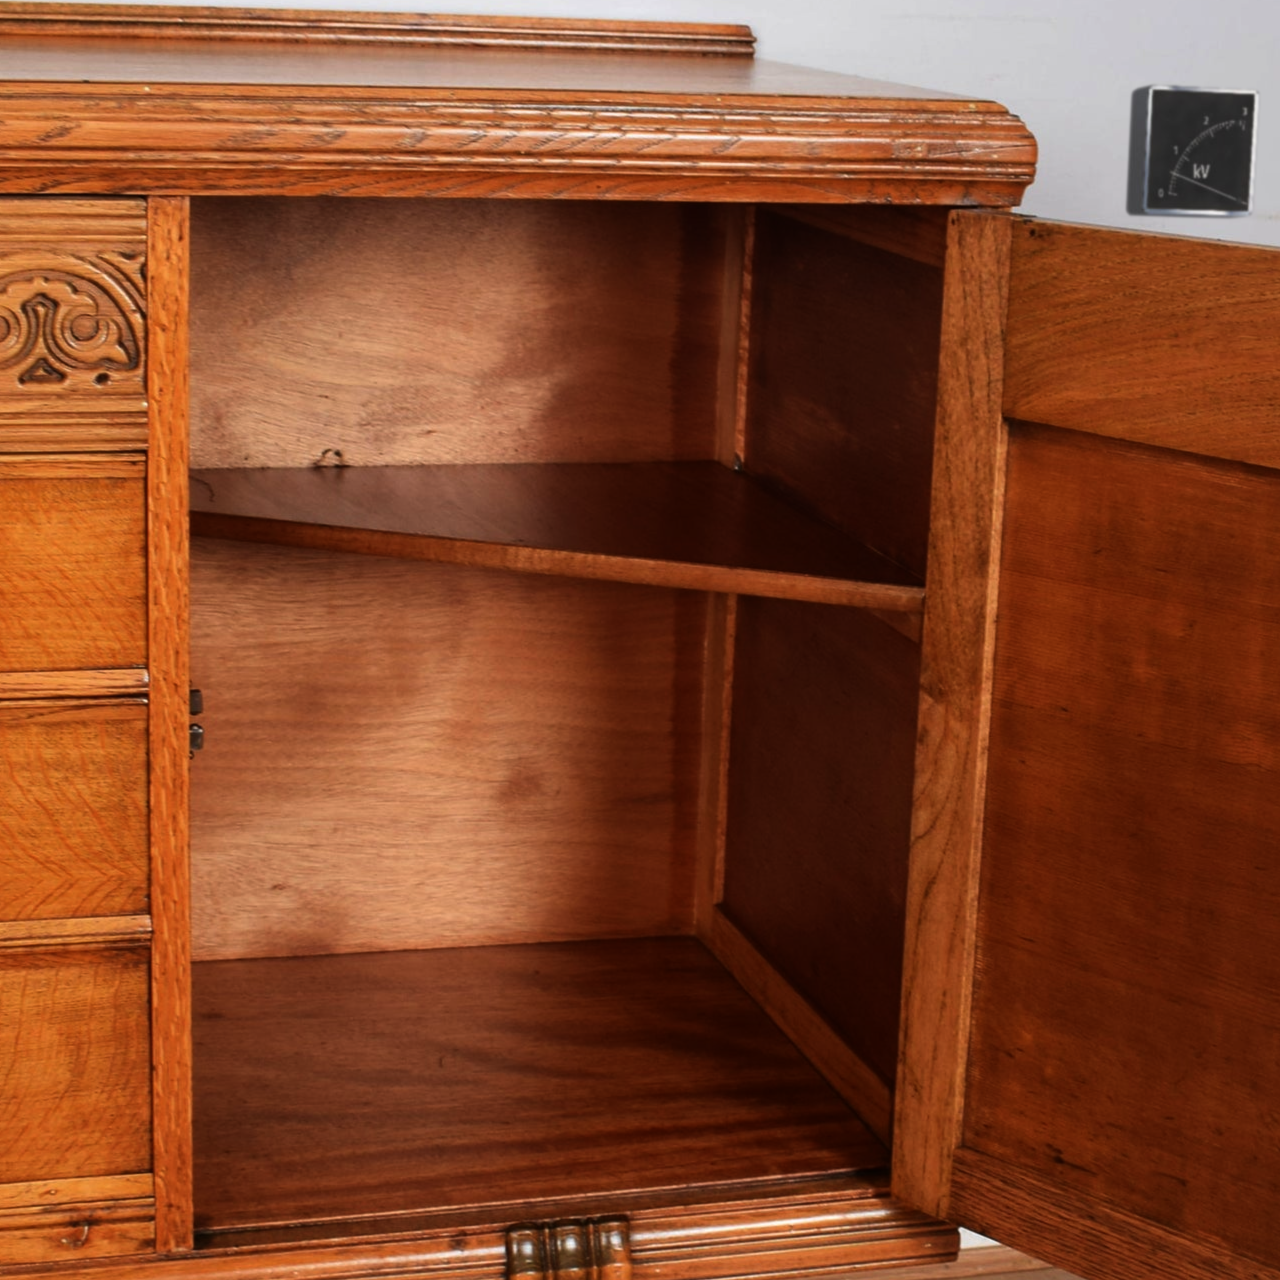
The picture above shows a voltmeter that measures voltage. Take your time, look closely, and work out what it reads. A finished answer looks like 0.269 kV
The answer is 0.5 kV
